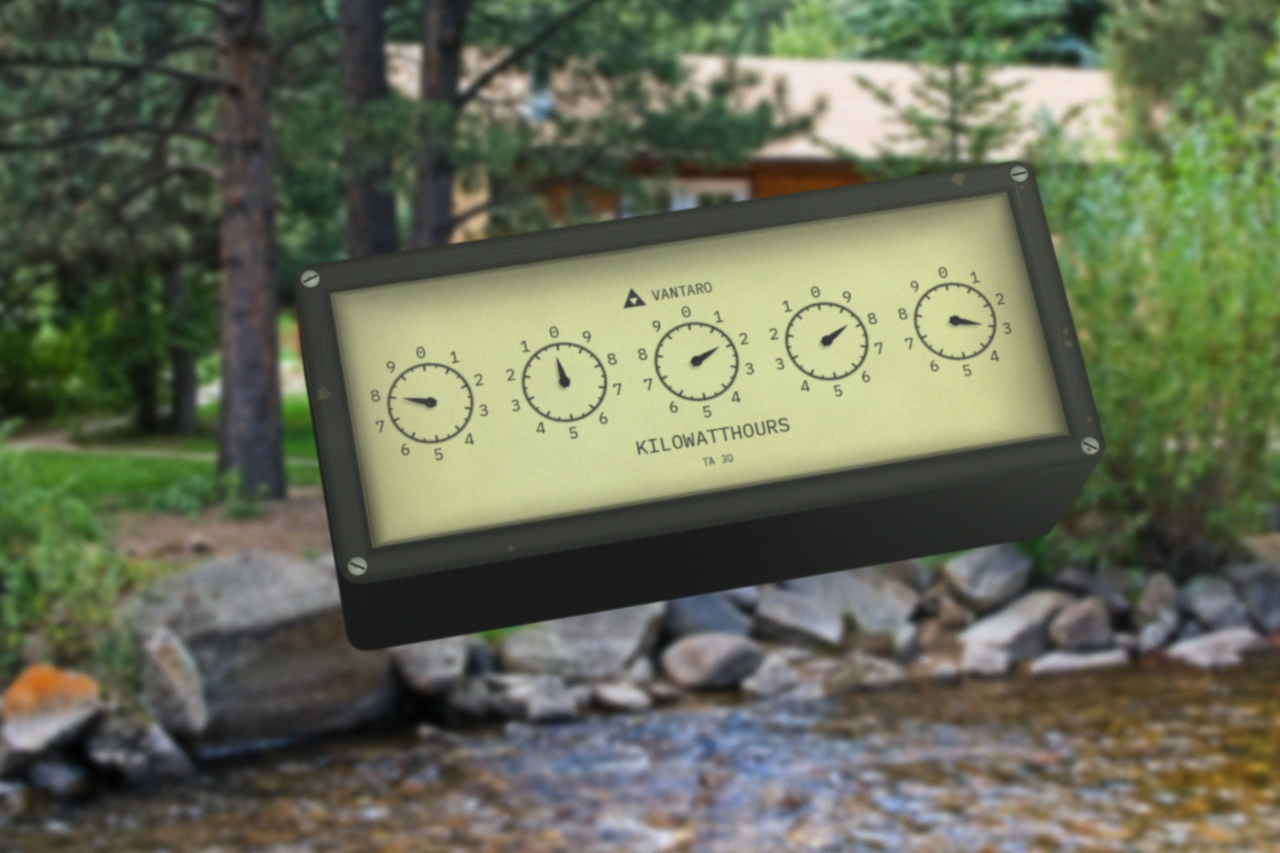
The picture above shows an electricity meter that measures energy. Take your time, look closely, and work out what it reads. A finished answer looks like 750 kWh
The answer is 80183 kWh
